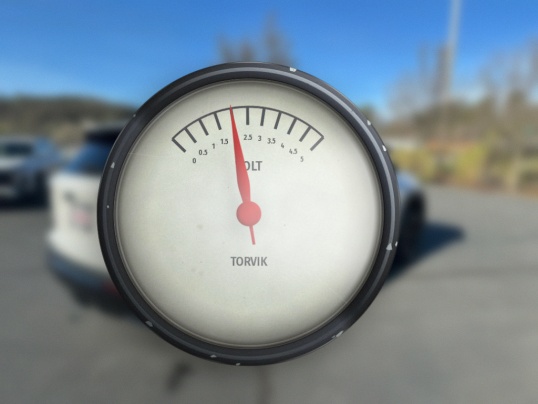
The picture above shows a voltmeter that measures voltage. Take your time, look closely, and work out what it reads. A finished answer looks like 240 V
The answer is 2 V
